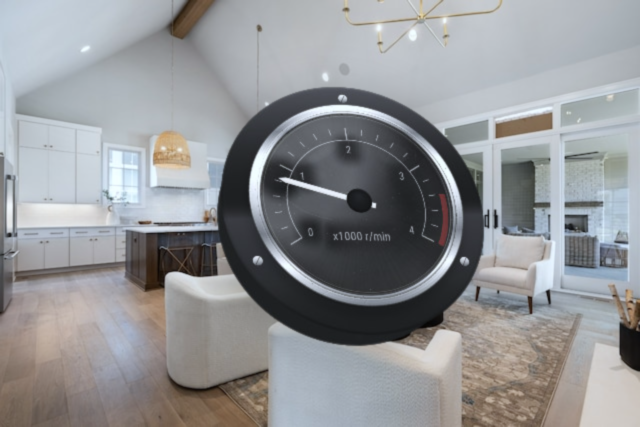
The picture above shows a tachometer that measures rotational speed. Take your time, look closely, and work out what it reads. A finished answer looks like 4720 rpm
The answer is 800 rpm
